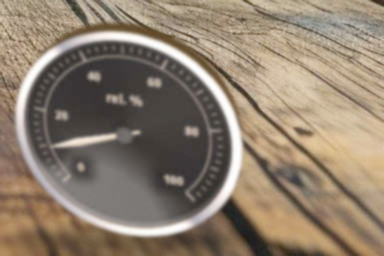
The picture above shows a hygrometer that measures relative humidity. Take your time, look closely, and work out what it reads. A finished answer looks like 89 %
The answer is 10 %
